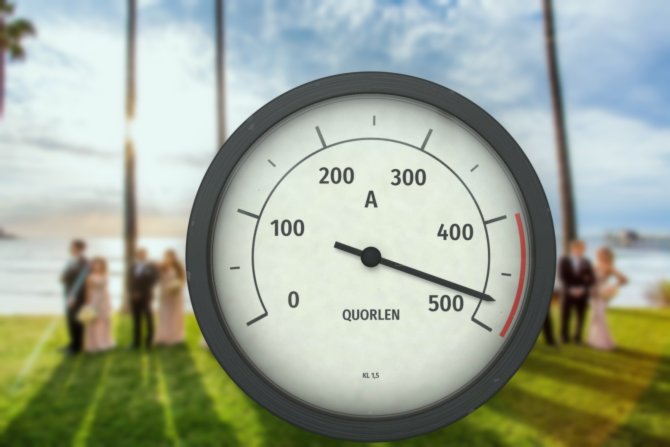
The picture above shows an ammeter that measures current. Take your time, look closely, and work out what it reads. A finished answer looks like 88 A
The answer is 475 A
